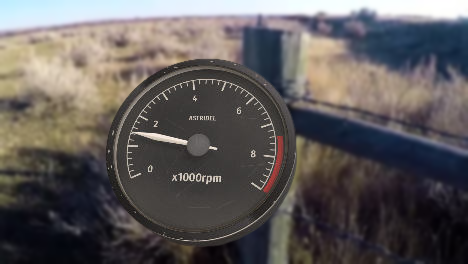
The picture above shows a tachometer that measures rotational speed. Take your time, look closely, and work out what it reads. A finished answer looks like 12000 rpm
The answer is 1400 rpm
